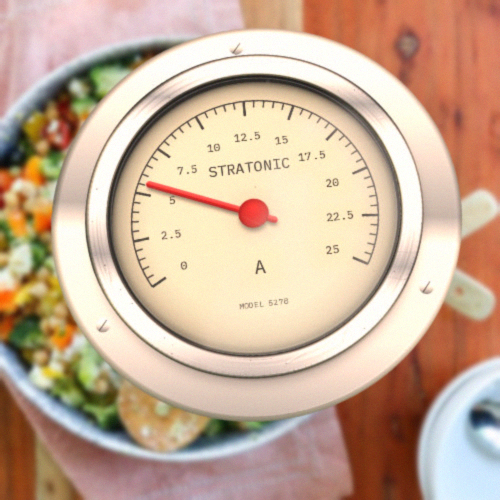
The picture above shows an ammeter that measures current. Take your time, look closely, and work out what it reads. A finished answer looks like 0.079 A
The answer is 5.5 A
